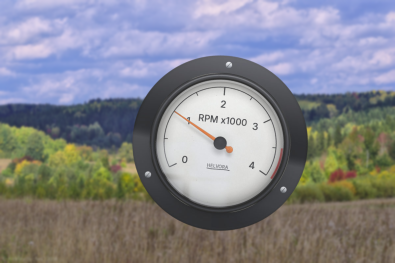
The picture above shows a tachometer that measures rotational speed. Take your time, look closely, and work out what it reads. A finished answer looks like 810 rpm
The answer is 1000 rpm
